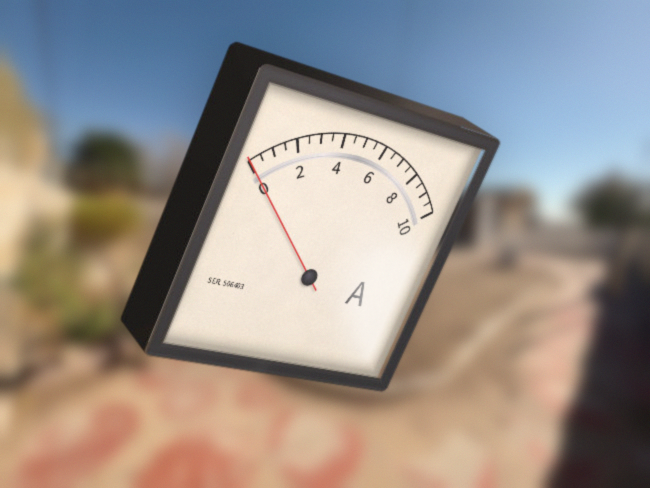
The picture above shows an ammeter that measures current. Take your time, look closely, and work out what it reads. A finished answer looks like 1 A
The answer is 0 A
